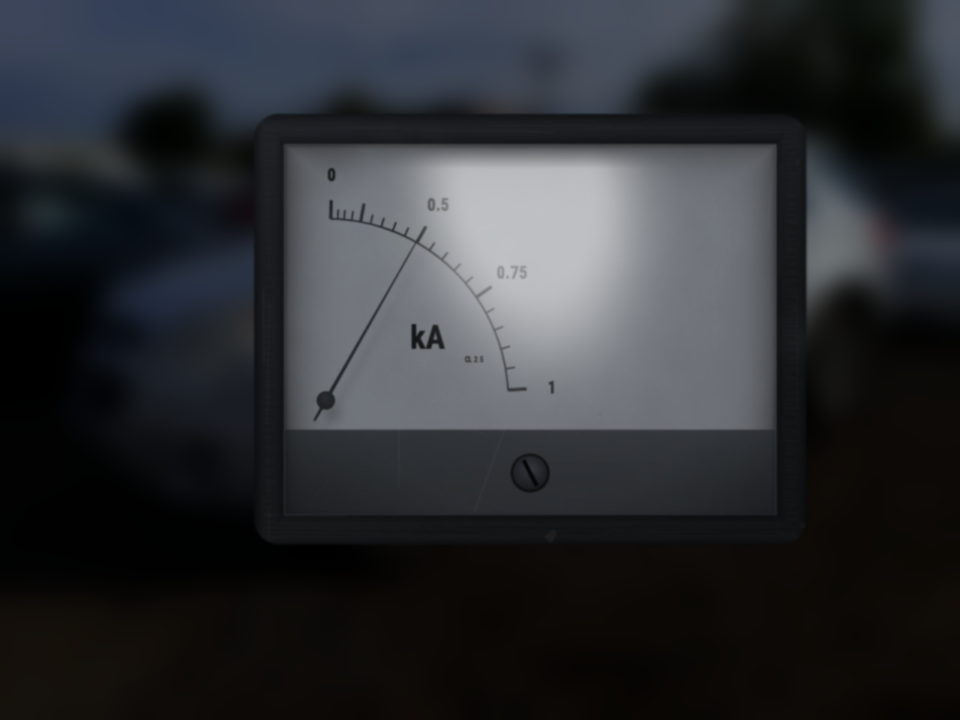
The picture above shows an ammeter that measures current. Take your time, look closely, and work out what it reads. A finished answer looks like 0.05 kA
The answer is 0.5 kA
